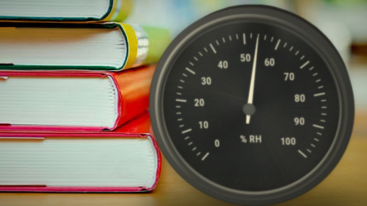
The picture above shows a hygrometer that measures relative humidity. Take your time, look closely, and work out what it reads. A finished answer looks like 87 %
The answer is 54 %
